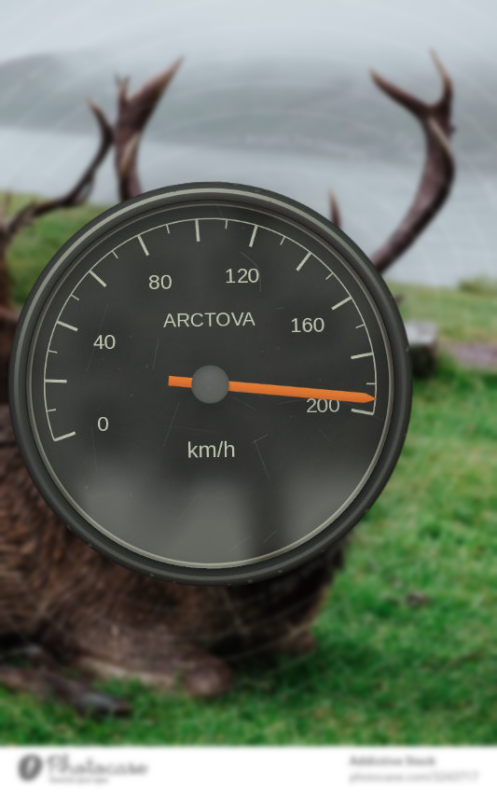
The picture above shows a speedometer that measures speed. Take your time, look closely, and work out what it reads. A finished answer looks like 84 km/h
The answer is 195 km/h
